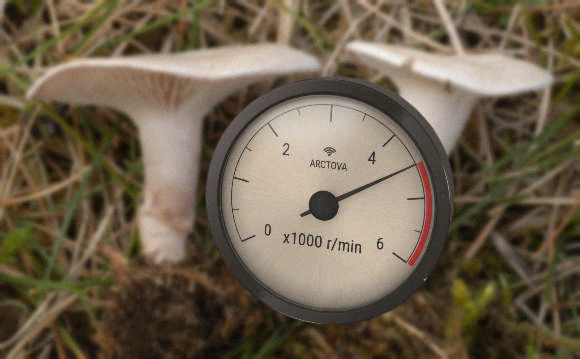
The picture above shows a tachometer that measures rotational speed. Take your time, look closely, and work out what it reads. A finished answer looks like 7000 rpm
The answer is 4500 rpm
